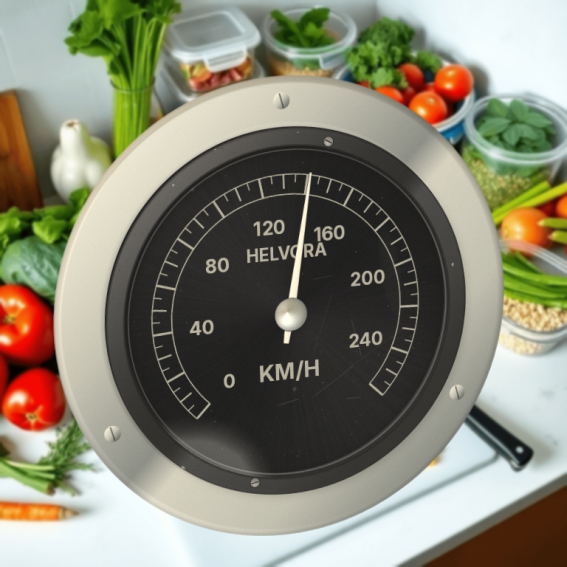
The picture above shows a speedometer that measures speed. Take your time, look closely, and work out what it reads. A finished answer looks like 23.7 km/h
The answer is 140 km/h
